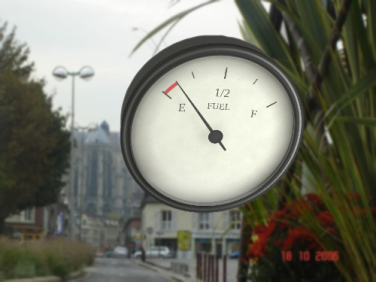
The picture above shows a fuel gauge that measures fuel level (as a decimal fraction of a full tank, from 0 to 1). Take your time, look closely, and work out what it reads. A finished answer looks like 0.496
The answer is 0.125
